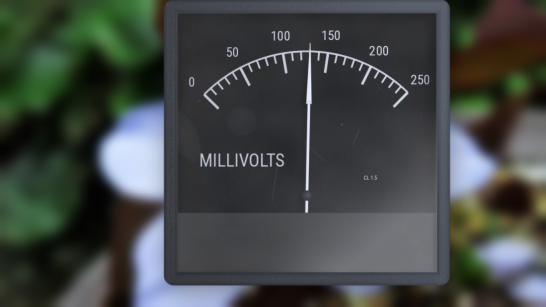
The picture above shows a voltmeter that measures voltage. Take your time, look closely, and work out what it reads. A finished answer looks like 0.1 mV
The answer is 130 mV
